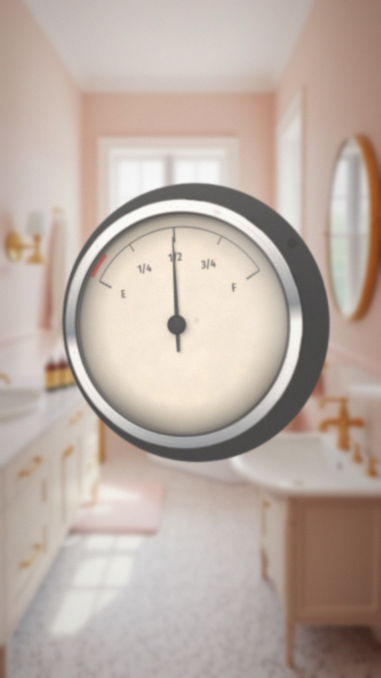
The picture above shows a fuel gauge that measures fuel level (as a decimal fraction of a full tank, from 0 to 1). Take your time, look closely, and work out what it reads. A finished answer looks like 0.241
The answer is 0.5
